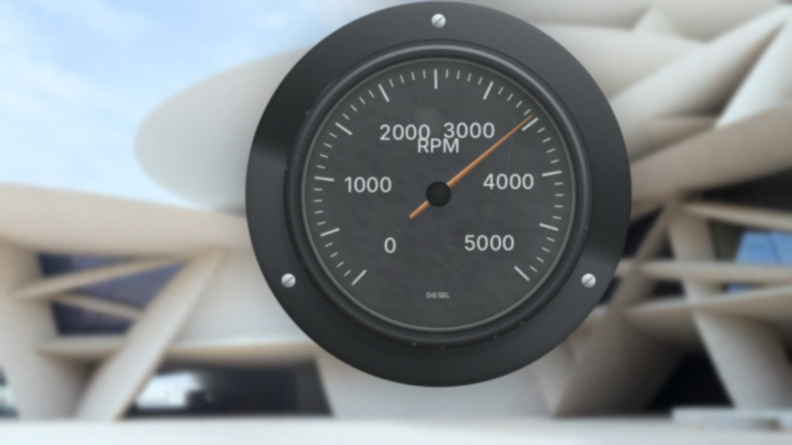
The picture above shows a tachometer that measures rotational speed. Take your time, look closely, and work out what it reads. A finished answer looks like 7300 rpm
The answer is 3450 rpm
